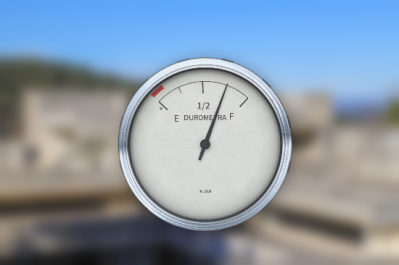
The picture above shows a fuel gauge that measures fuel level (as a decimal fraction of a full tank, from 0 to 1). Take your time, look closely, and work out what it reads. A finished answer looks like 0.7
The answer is 0.75
